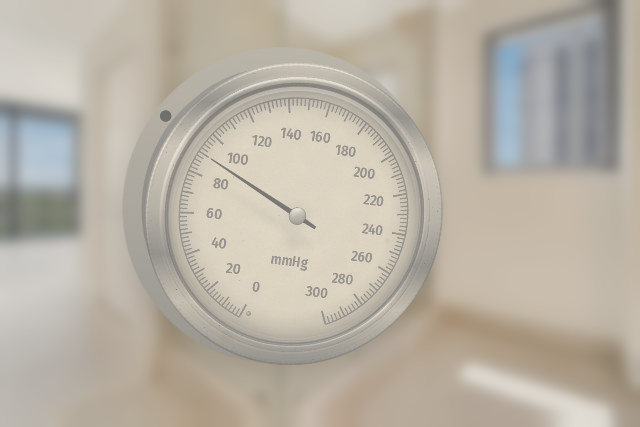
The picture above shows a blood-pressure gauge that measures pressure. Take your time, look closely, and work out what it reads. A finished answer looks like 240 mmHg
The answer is 90 mmHg
